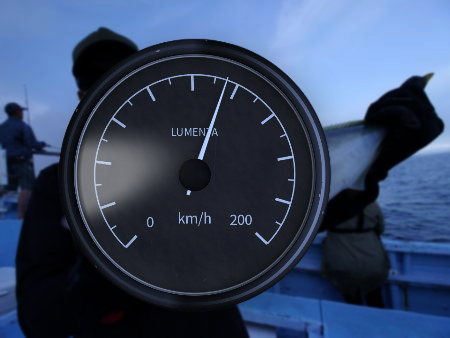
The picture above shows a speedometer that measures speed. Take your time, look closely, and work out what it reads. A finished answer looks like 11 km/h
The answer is 115 km/h
